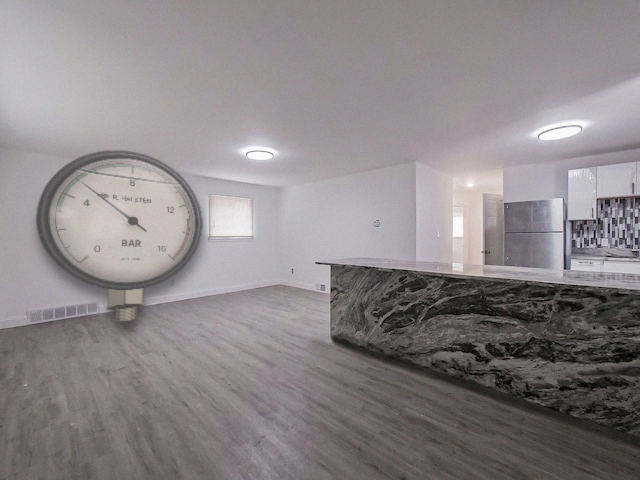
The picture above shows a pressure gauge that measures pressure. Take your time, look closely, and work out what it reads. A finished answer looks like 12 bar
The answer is 5 bar
